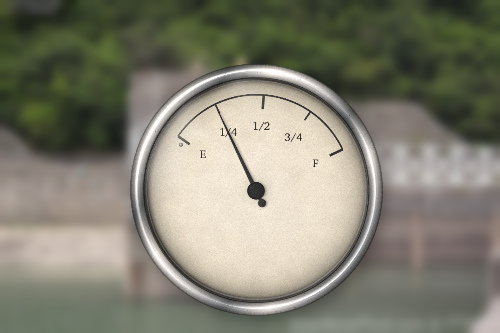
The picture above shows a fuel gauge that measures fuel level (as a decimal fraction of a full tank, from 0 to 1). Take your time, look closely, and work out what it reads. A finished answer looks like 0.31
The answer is 0.25
